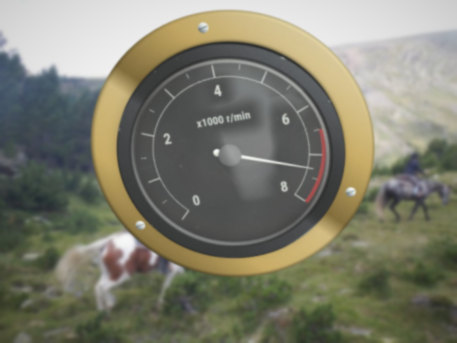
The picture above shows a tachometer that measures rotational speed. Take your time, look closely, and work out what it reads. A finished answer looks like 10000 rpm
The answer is 7250 rpm
